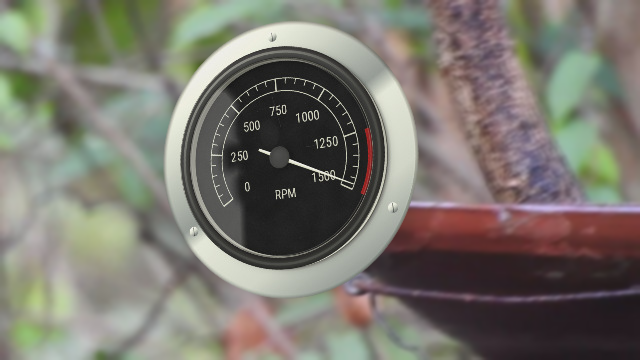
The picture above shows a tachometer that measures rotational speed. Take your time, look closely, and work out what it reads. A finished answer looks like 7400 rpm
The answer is 1475 rpm
